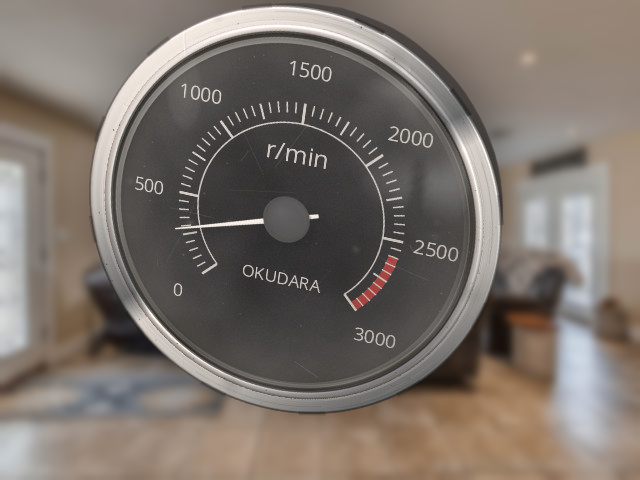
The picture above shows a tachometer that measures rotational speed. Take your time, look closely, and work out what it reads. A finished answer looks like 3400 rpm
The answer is 300 rpm
